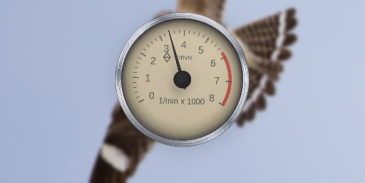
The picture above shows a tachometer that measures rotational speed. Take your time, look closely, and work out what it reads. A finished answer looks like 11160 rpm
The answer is 3400 rpm
